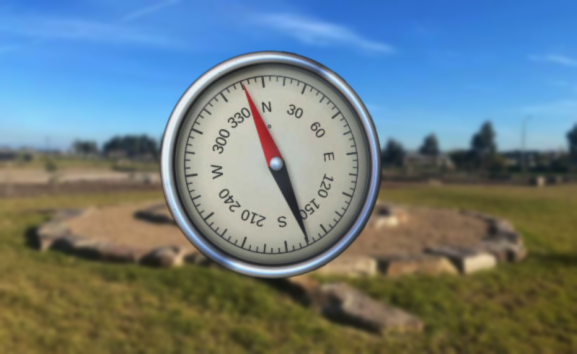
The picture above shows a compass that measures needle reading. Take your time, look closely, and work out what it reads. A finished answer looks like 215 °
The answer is 345 °
